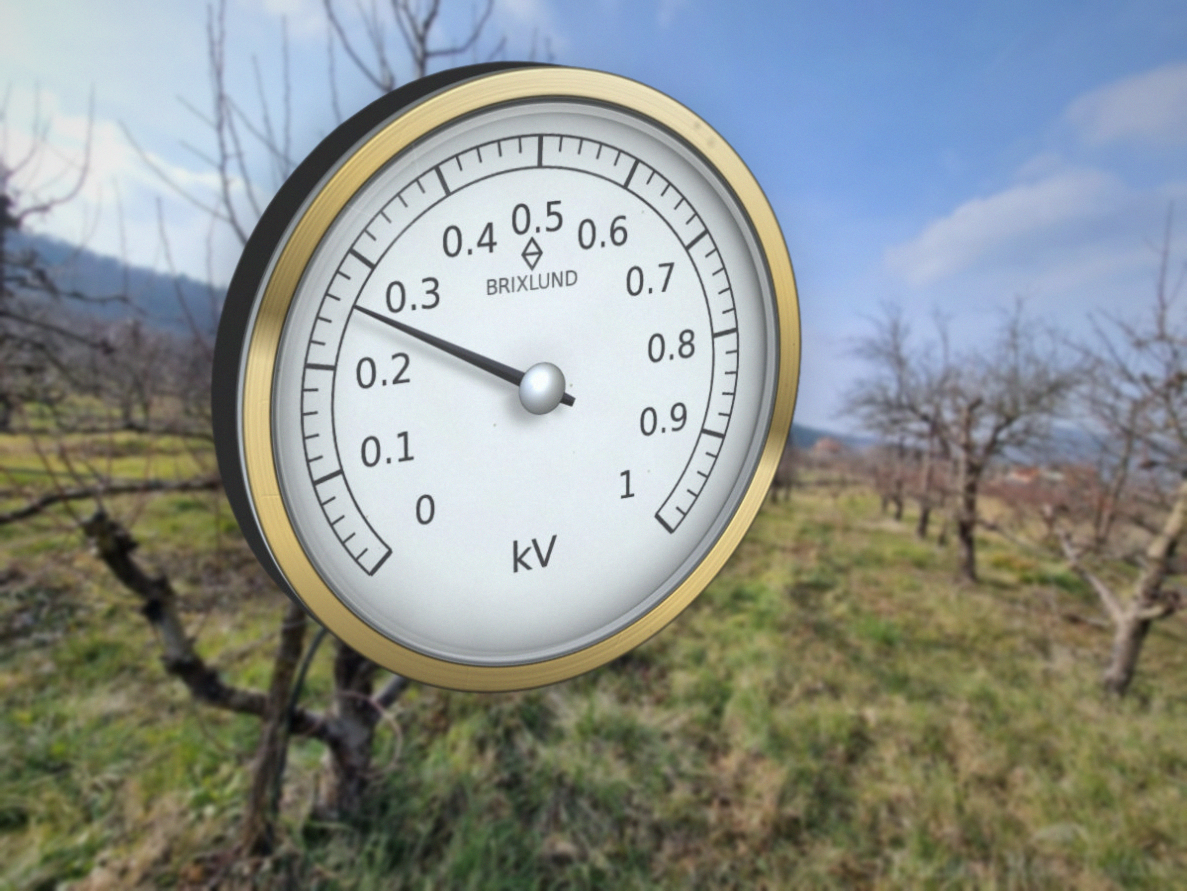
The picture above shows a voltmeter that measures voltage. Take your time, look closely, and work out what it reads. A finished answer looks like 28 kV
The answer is 0.26 kV
